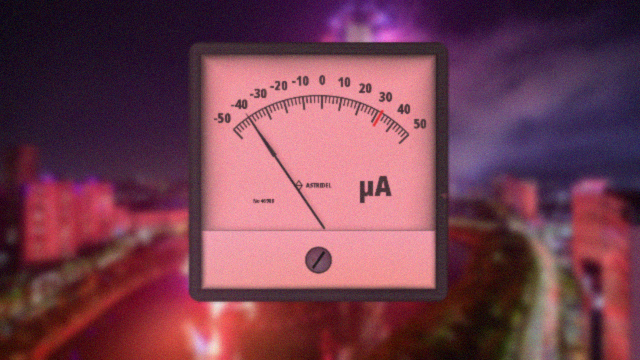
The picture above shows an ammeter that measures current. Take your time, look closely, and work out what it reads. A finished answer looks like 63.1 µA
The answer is -40 µA
